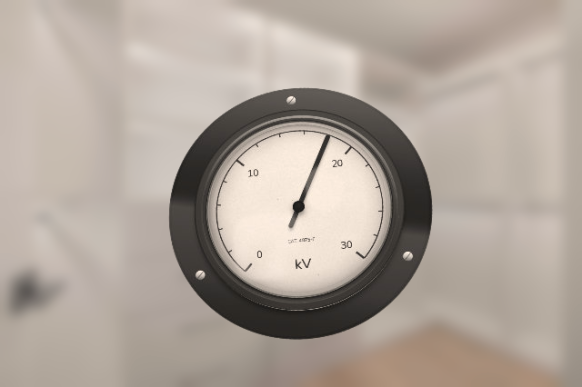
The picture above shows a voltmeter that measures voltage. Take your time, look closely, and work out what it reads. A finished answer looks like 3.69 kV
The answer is 18 kV
